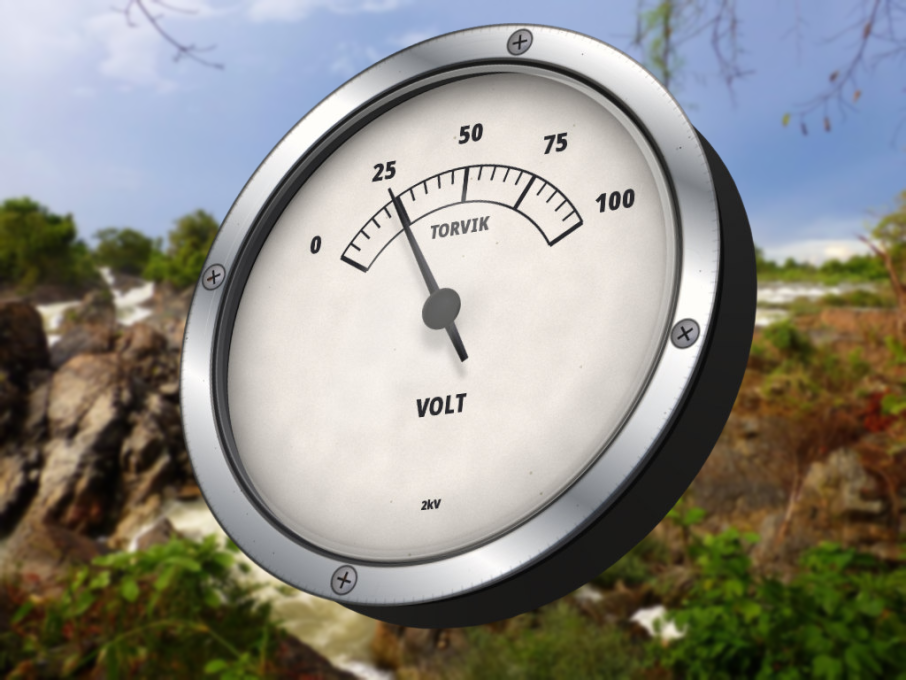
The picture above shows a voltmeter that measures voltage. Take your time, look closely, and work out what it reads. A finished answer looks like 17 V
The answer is 25 V
